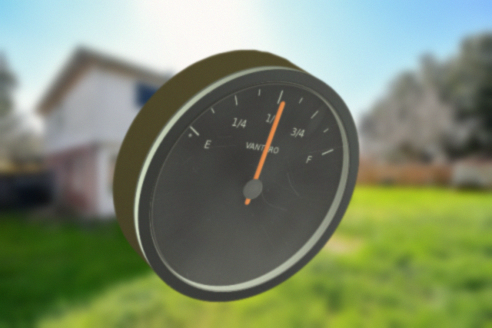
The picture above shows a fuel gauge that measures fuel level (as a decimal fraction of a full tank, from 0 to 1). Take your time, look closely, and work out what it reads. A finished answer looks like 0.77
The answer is 0.5
